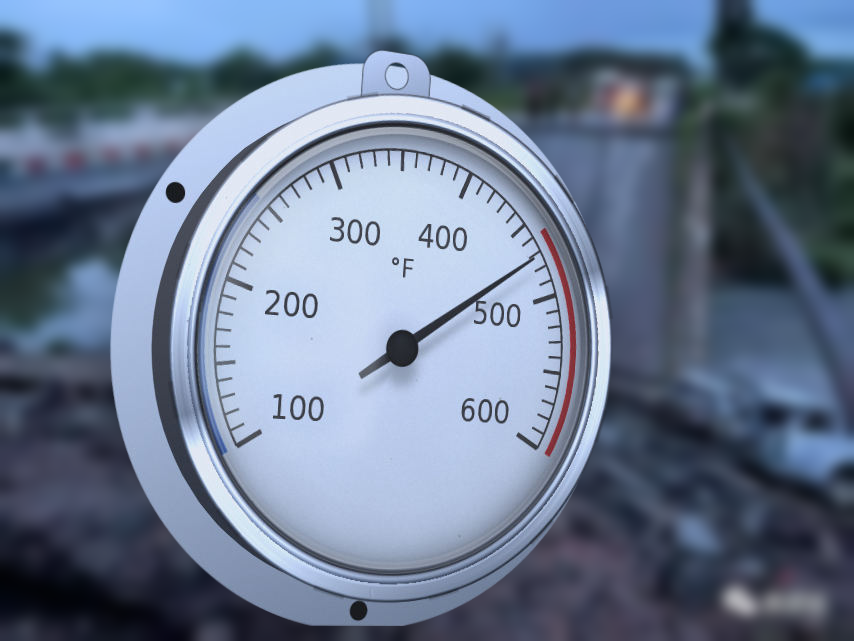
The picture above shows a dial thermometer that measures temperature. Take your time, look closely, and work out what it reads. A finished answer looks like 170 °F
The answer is 470 °F
